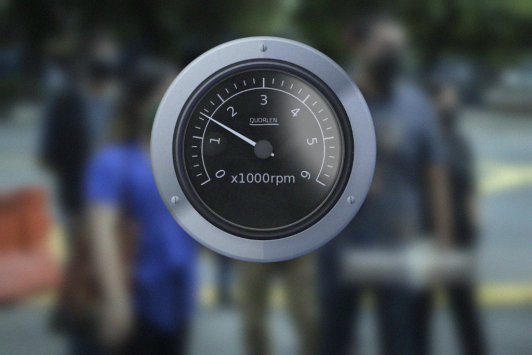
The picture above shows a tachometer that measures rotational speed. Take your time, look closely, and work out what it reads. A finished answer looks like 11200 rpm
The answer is 1500 rpm
